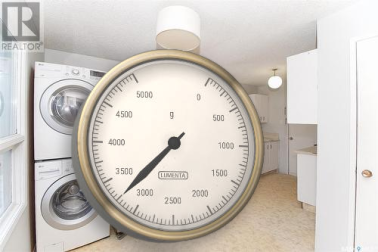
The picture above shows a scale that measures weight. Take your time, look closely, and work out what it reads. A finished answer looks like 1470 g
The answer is 3250 g
